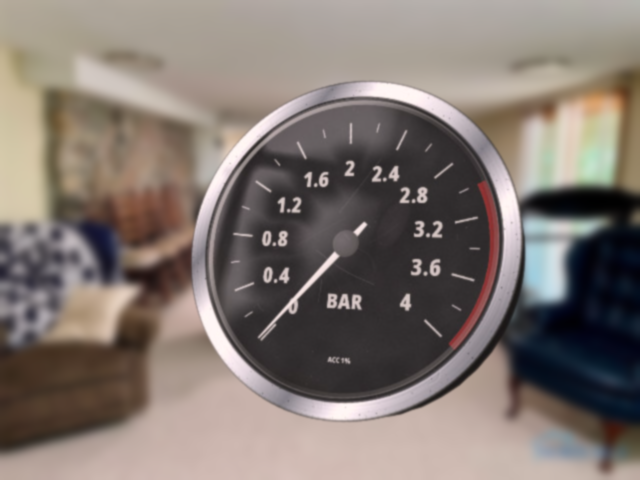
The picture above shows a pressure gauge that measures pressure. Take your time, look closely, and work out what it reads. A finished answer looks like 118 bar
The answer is 0 bar
